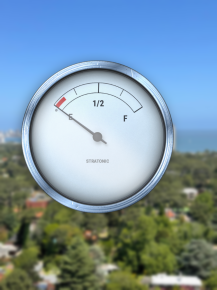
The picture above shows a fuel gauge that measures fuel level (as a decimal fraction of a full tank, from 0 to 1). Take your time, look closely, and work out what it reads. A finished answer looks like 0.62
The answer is 0
